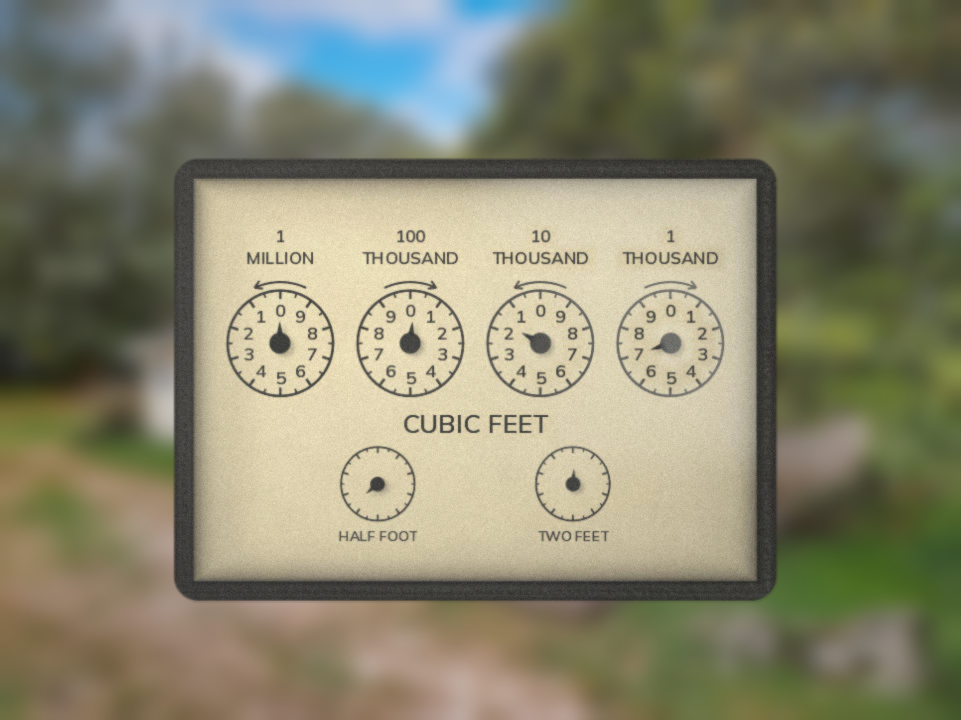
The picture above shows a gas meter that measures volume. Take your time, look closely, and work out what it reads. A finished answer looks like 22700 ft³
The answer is 1700 ft³
